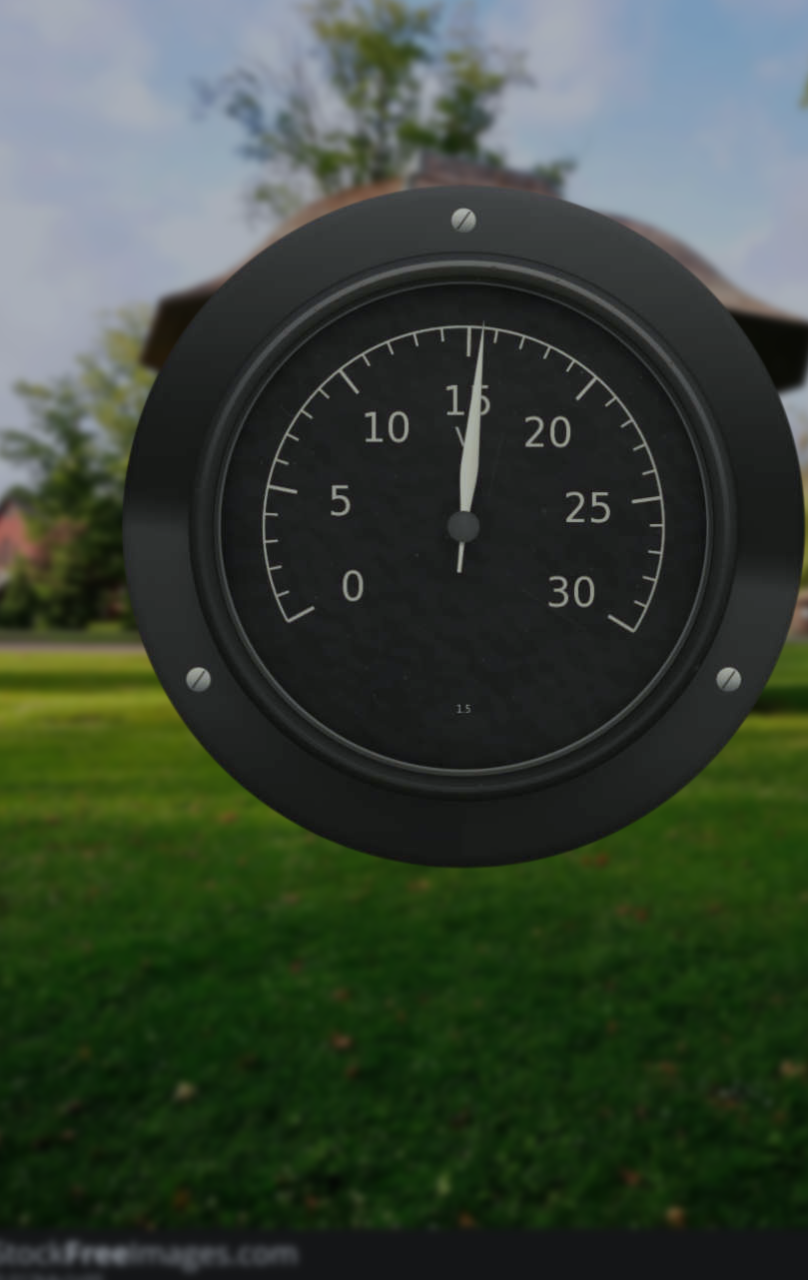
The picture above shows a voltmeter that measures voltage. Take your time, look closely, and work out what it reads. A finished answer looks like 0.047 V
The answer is 15.5 V
